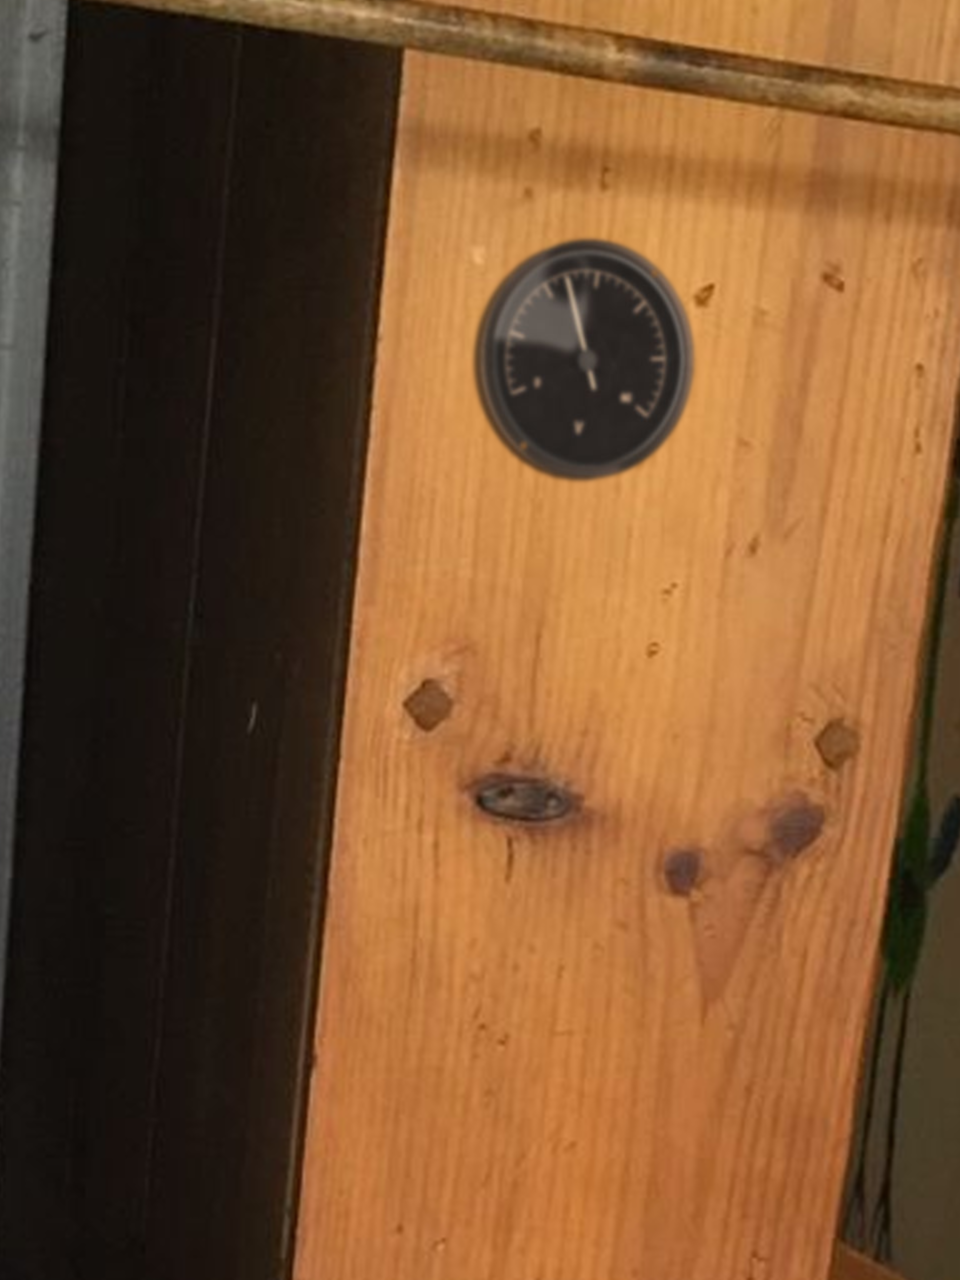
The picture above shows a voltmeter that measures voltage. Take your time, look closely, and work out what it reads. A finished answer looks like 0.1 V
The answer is 24 V
